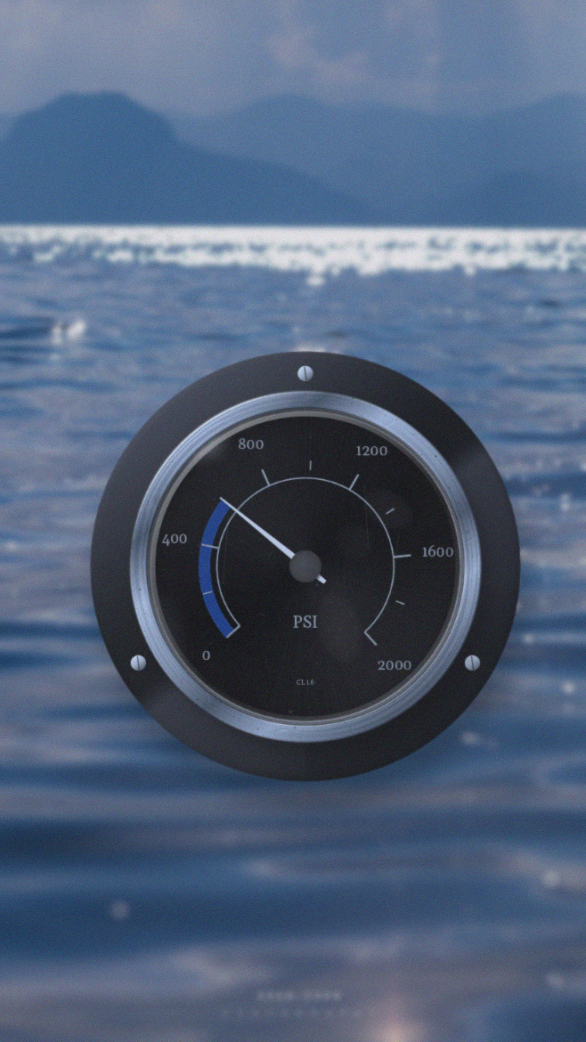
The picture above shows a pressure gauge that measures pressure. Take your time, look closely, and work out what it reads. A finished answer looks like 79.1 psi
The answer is 600 psi
